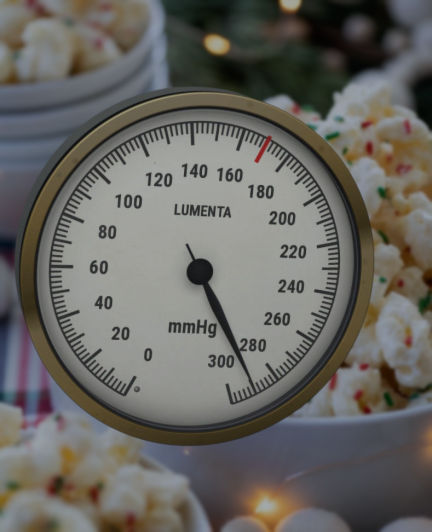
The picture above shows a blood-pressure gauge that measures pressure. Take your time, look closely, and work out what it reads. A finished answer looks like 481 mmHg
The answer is 290 mmHg
